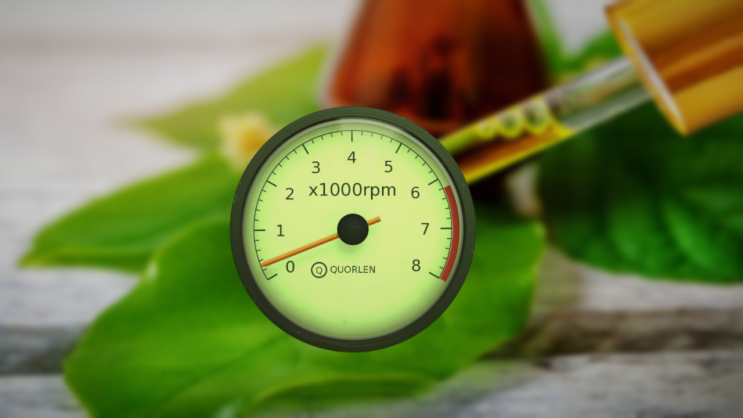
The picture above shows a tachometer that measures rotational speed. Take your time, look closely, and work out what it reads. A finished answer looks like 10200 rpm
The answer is 300 rpm
